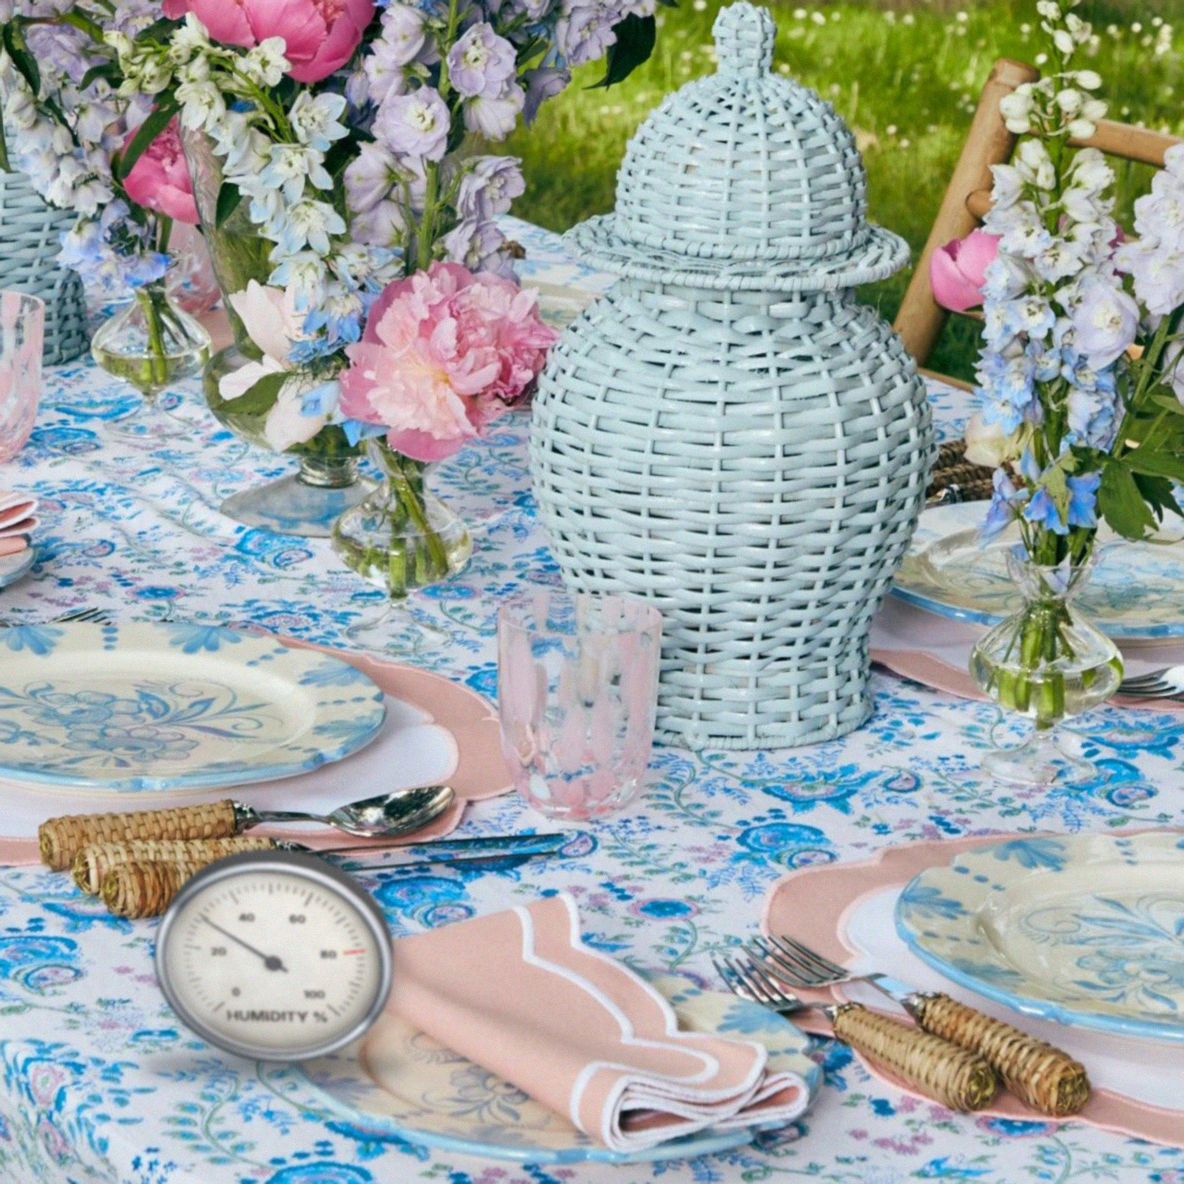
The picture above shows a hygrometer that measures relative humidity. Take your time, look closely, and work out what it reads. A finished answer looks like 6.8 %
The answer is 30 %
